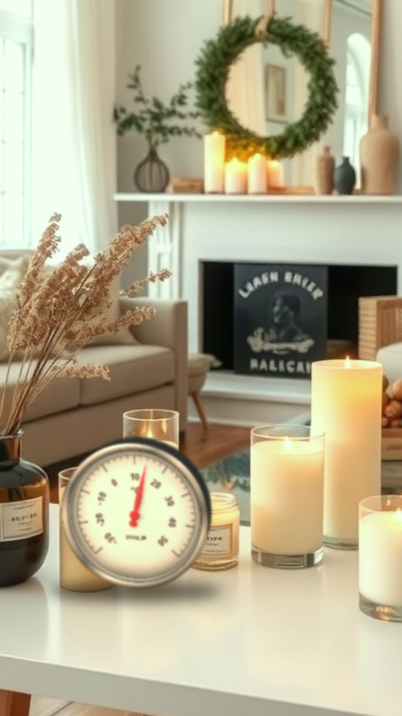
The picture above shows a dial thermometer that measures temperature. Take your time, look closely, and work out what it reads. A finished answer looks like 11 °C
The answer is 14 °C
